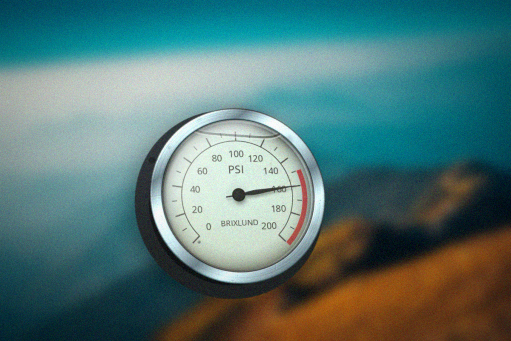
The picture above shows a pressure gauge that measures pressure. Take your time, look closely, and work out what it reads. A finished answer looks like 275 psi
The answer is 160 psi
